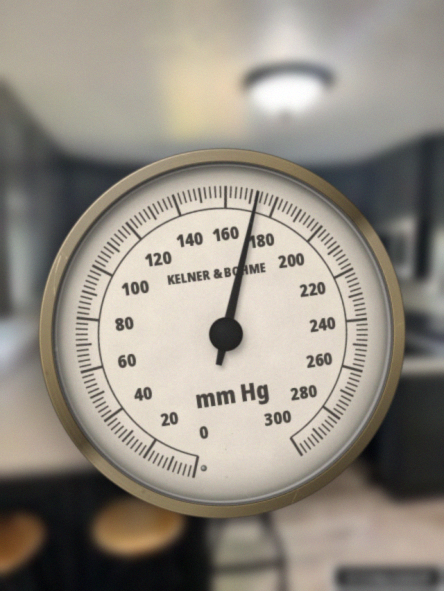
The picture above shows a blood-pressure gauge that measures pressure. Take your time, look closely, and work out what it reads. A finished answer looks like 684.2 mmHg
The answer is 172 mmHg
